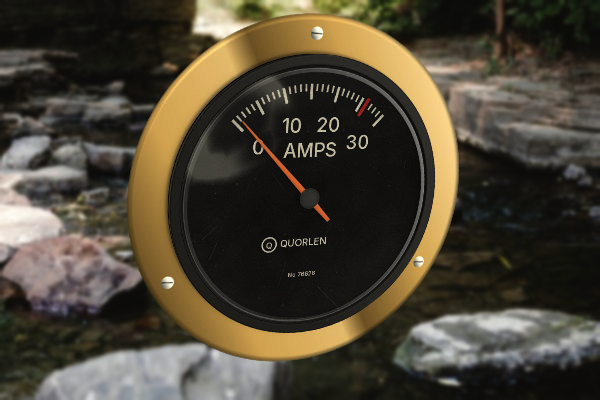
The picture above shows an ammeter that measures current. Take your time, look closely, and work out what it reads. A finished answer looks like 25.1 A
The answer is 1 A
